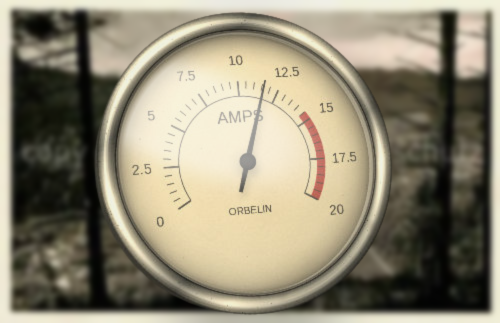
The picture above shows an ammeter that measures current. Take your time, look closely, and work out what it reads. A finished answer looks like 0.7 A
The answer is 11.5 A
